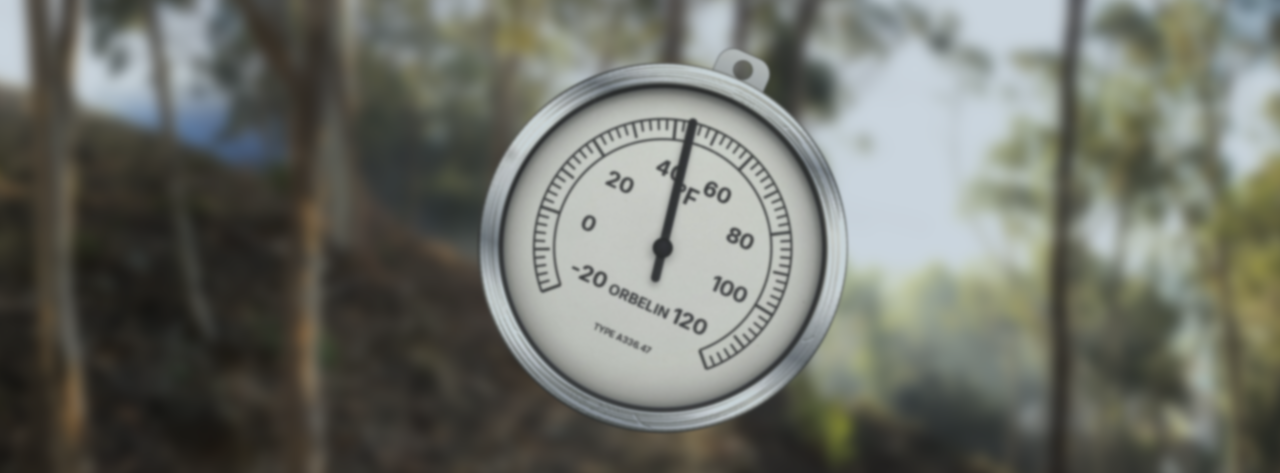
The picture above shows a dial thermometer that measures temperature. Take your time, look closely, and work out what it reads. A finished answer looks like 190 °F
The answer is 44 °F
